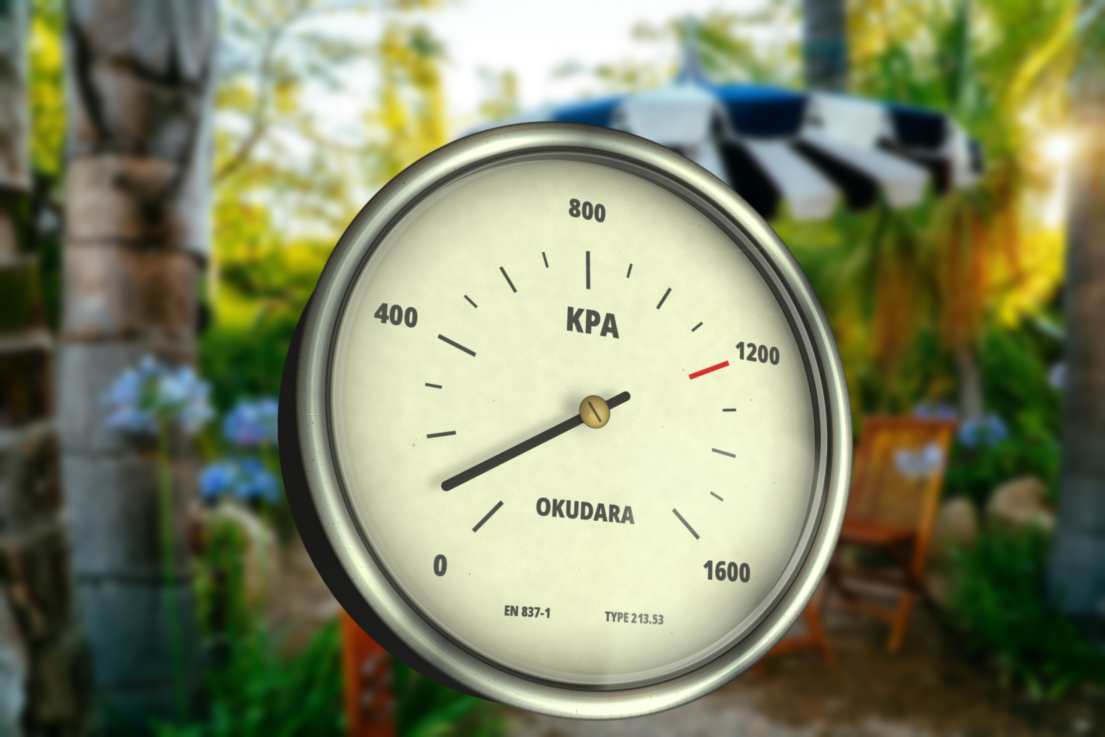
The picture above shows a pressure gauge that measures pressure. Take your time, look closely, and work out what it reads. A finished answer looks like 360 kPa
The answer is 100 kPa
